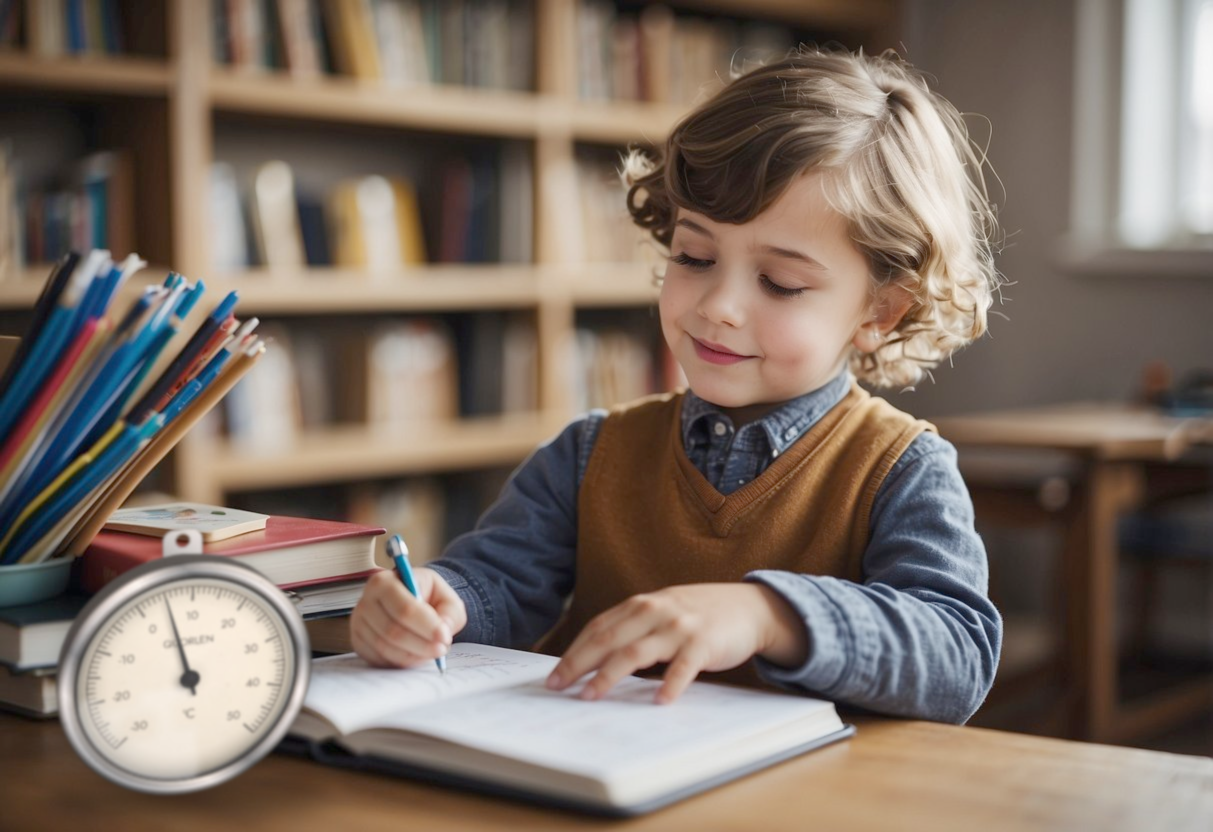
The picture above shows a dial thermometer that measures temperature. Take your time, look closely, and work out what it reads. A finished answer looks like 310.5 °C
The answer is 5 °C
